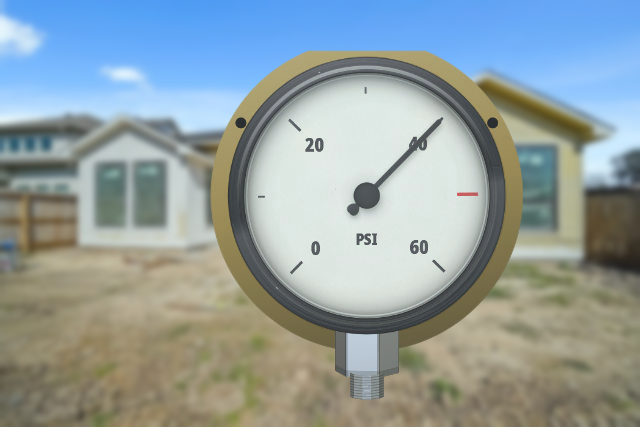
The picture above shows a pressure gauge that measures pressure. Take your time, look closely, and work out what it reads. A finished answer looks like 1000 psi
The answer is 40 psi
